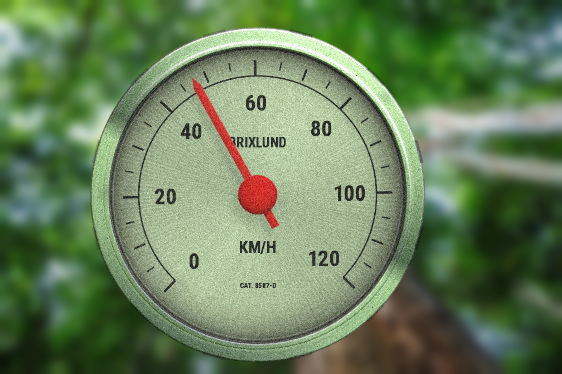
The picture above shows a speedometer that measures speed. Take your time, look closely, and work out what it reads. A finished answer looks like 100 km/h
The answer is 47.5 km/h
